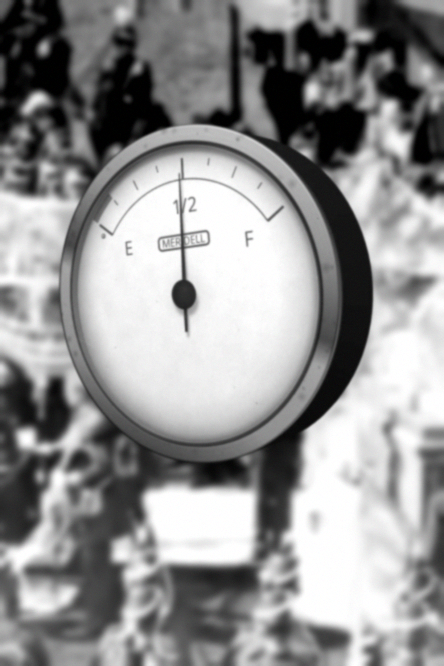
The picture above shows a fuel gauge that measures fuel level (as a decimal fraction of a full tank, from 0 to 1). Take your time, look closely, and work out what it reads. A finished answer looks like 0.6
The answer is 0.5
